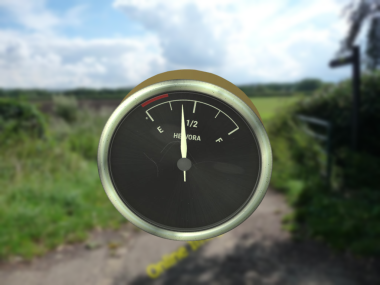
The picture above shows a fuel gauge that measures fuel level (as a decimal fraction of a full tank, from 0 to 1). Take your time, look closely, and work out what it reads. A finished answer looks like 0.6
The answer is 0.375
